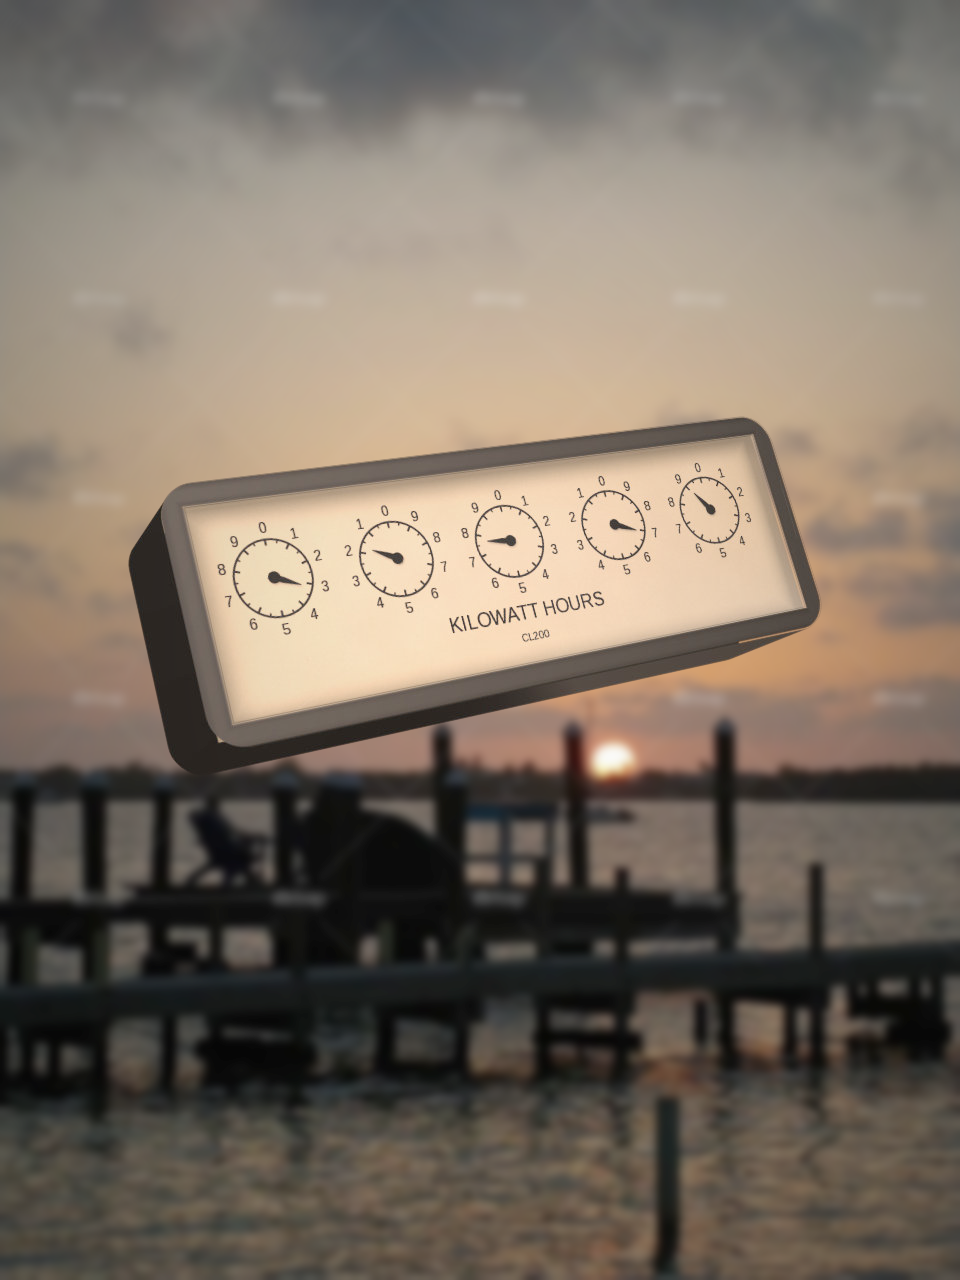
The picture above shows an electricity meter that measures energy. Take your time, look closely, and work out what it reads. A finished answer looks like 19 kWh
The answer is 31769 kWh
